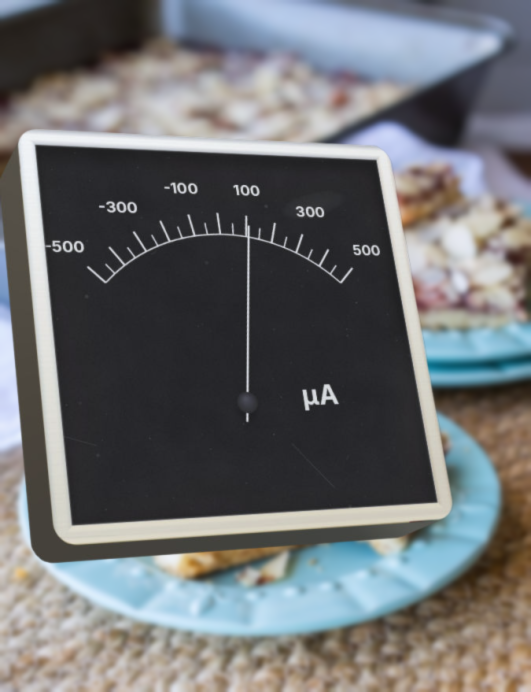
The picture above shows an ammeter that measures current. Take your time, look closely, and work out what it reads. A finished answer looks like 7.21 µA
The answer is 100 µA
